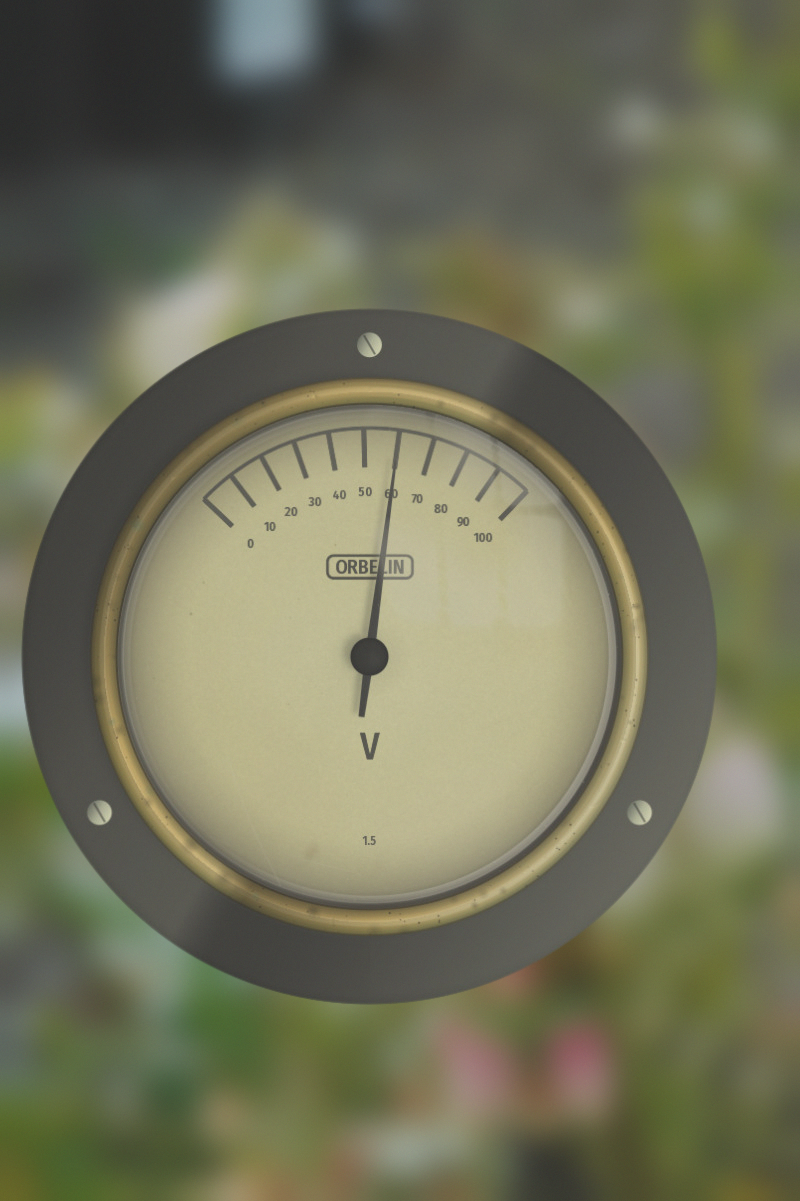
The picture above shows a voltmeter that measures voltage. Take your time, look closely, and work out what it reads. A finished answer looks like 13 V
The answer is 60 V
